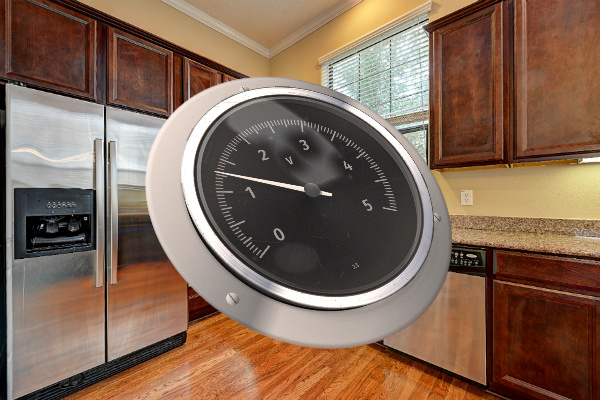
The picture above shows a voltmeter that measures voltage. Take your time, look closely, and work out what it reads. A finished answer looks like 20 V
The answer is 1.25 V
